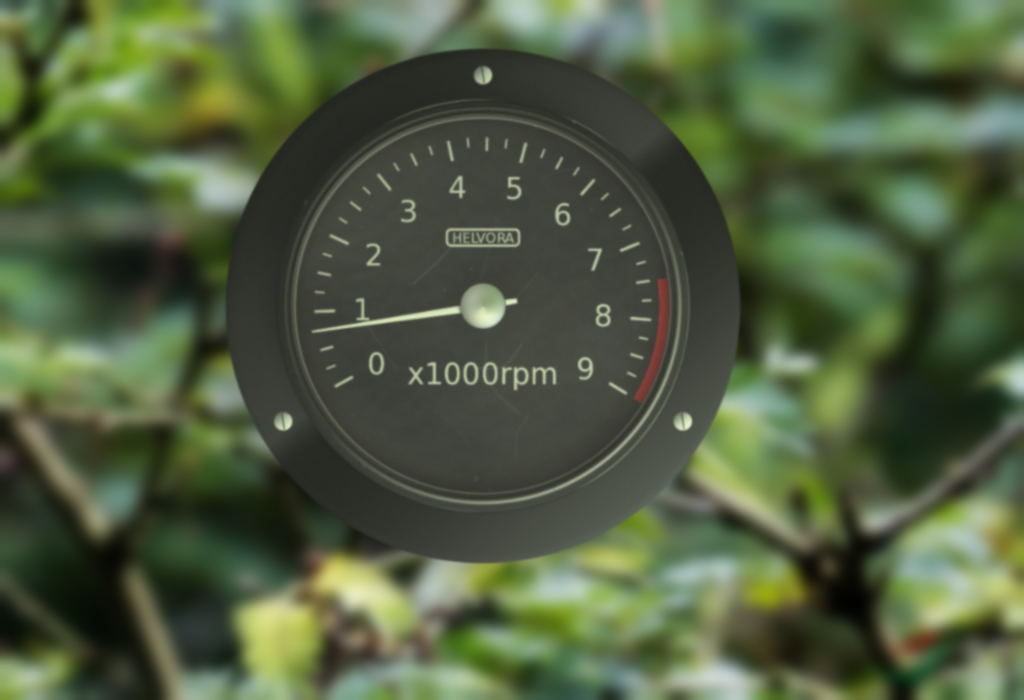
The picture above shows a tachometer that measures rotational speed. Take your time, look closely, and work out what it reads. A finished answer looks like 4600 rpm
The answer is 750 rpm
